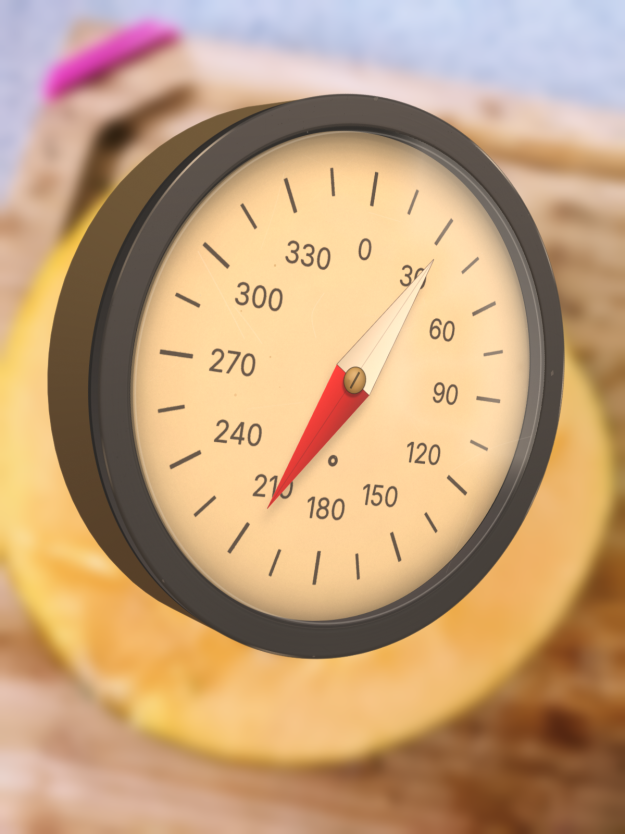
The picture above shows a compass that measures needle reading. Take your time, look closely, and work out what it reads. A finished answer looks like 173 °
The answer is 210 °
